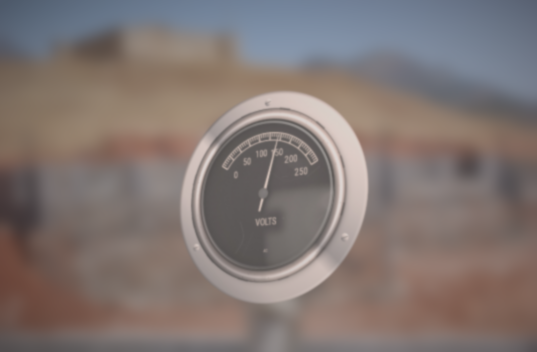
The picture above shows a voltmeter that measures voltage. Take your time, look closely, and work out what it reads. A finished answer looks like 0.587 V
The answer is 150 V
